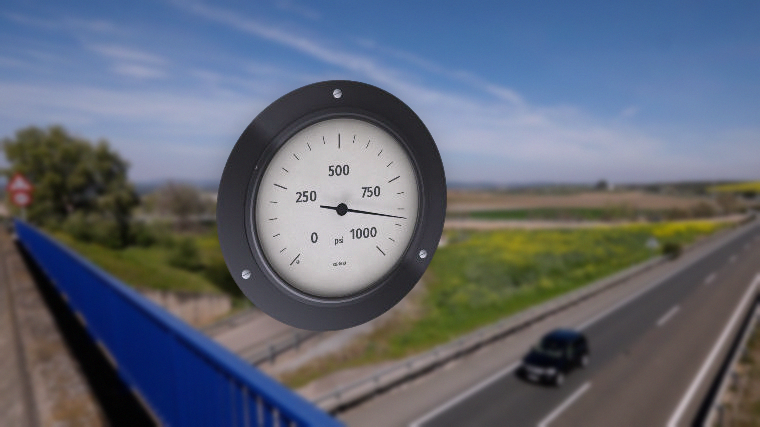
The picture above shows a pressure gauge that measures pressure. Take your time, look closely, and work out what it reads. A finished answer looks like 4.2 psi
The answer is 875 psi
